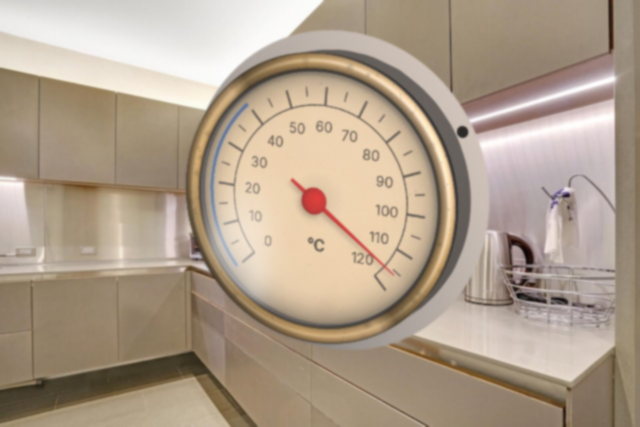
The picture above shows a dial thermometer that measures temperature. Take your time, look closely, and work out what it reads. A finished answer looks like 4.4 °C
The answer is 115 °C
